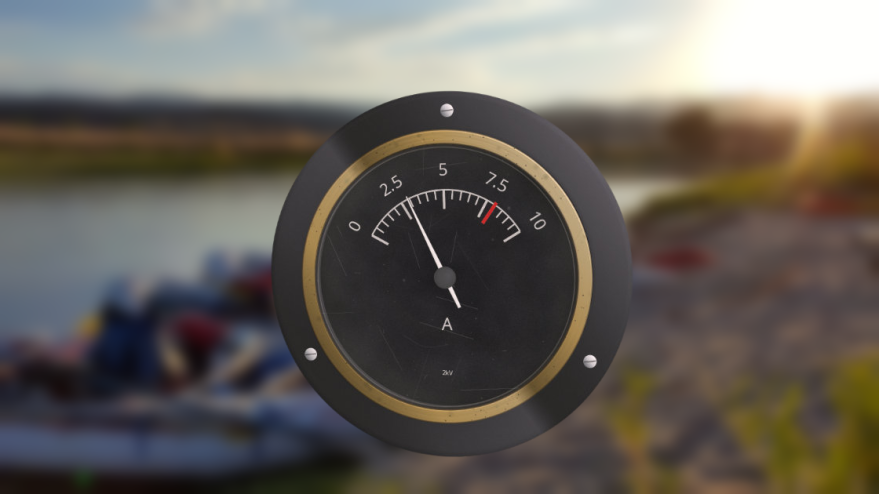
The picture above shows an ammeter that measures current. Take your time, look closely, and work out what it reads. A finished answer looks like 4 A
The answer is 3 A
